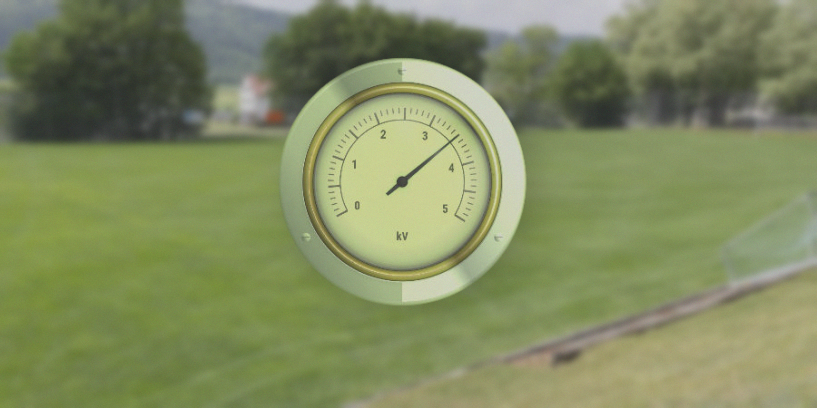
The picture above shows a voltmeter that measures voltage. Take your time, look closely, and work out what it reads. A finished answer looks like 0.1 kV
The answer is 3.5 kV
